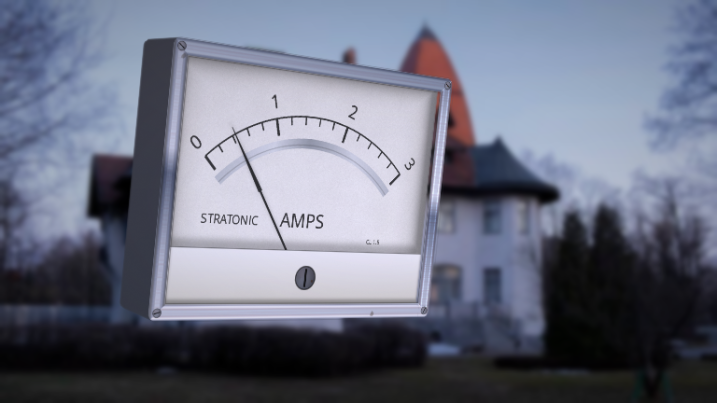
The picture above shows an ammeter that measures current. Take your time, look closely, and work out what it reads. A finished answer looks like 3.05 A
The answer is 0.4 A
